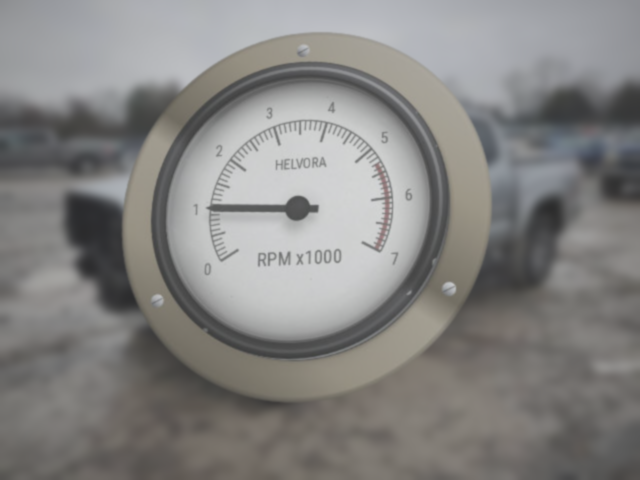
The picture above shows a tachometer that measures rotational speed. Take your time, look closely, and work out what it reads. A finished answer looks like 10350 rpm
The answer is 1000 rpm
